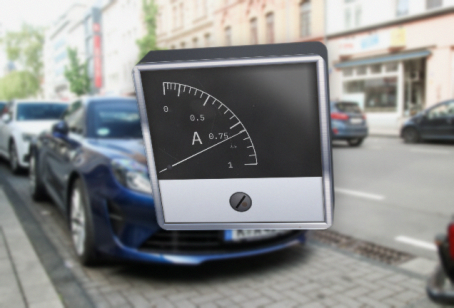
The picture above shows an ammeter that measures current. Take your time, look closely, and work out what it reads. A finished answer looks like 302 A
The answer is 0.8 A
